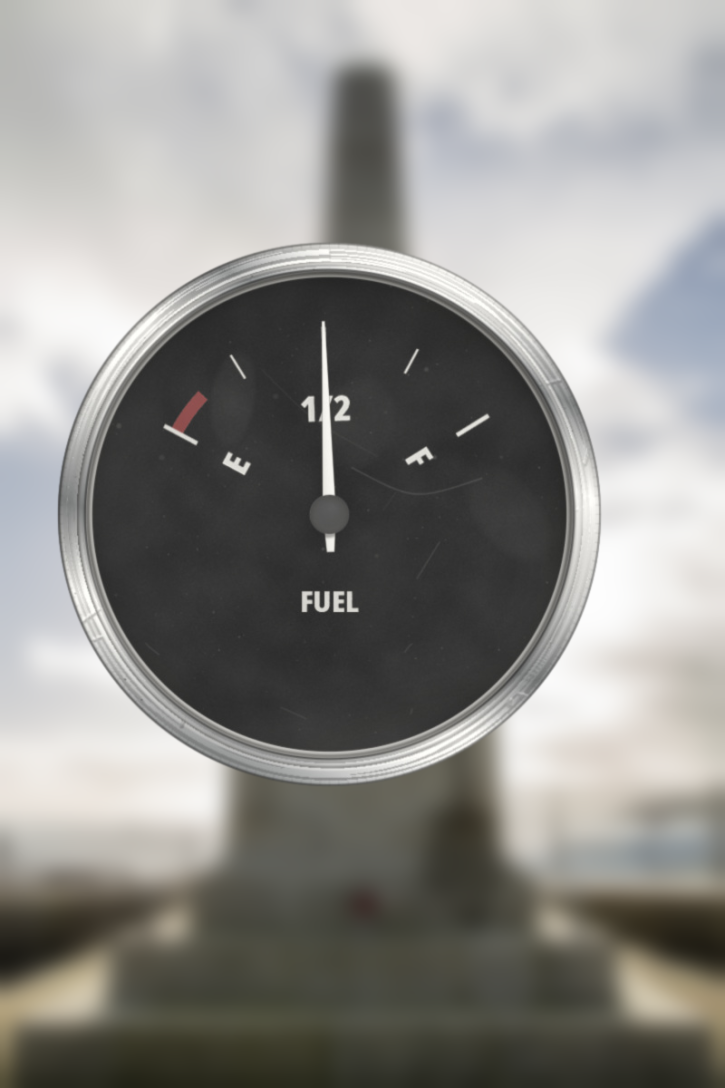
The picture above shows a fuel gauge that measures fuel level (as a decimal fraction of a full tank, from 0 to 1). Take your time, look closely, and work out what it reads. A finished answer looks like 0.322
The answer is 0.5
